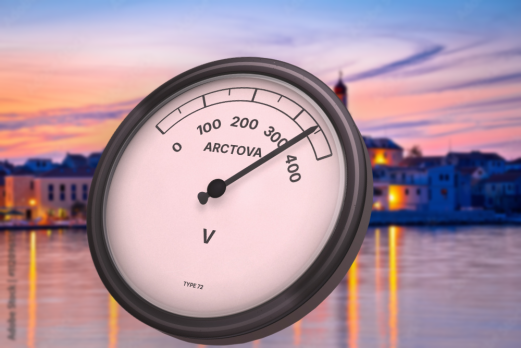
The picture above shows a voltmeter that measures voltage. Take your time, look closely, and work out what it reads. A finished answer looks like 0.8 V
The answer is 350 V
